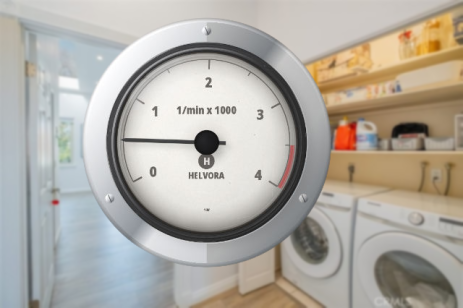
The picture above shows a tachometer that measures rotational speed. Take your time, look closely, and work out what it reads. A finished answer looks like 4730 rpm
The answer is 500 rpm
